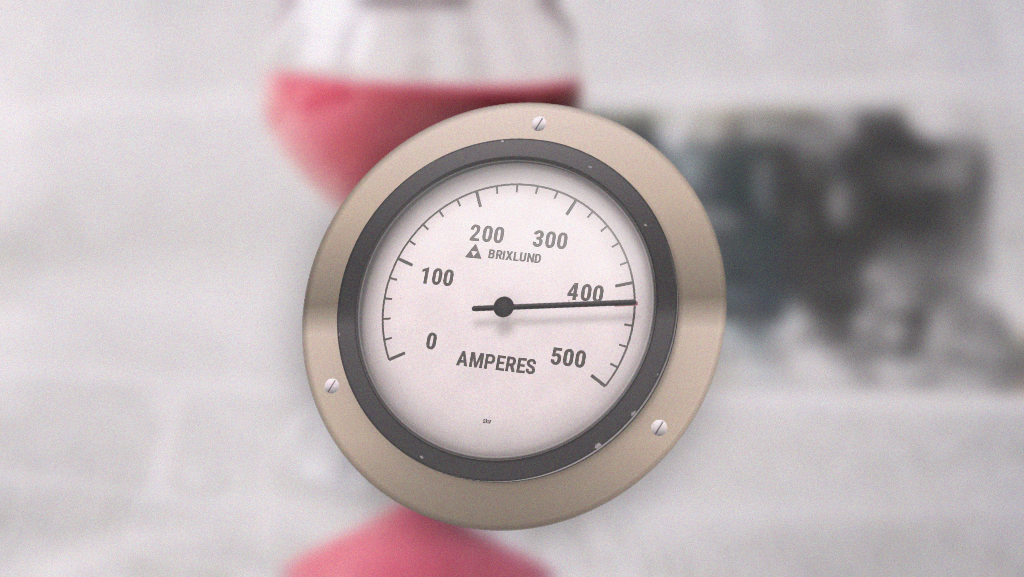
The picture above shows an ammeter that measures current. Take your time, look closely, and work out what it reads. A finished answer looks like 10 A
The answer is 420 A
